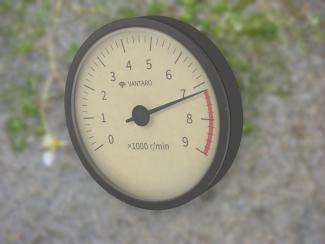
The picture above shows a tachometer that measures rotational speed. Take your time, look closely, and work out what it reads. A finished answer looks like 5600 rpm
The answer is 7200 rpm
